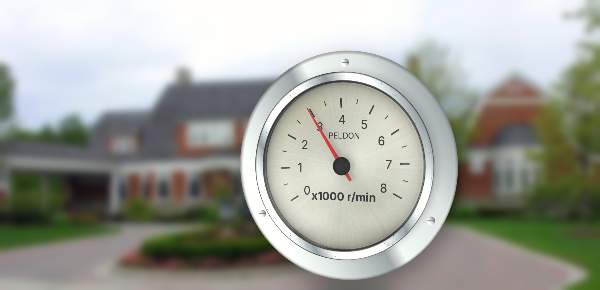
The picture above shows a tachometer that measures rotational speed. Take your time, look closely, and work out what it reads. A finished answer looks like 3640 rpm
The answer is 3000 rpm
